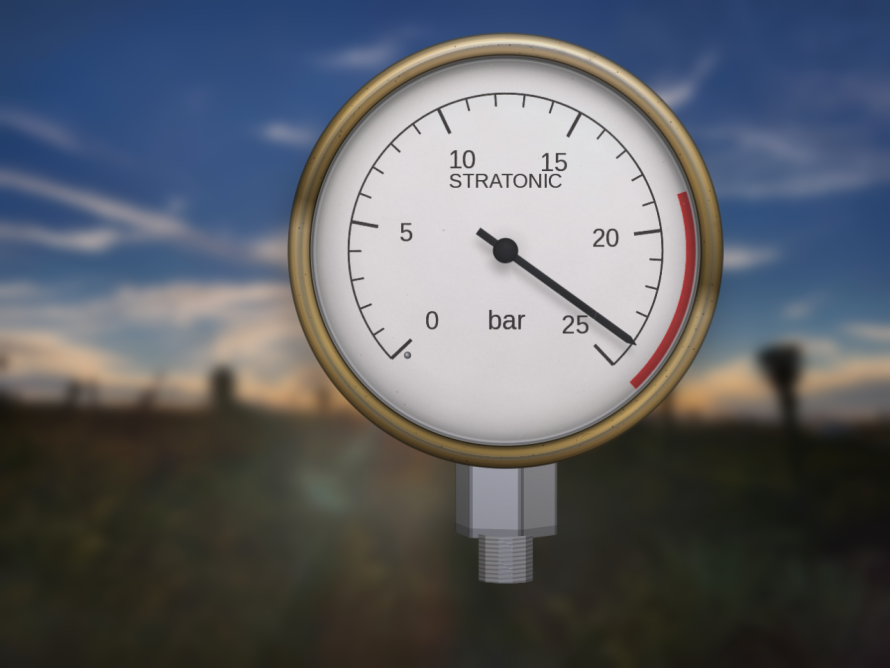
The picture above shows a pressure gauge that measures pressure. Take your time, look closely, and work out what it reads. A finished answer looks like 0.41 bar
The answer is 24 bar
